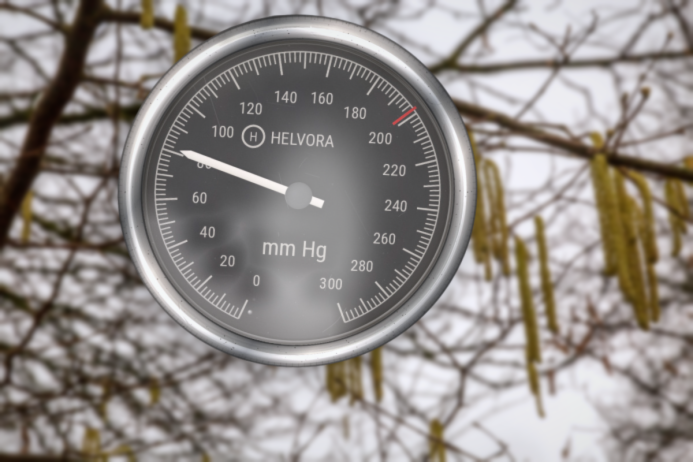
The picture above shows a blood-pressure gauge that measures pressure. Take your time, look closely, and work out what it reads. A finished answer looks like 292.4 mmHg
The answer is 82 mmHg
